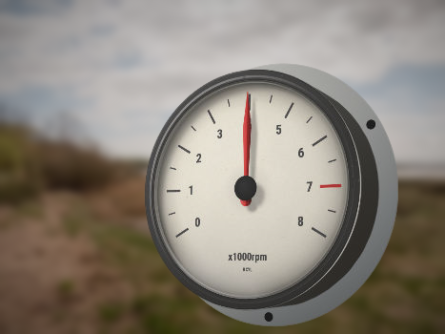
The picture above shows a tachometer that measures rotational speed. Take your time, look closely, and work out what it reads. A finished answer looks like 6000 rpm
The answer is 4000 rpm
